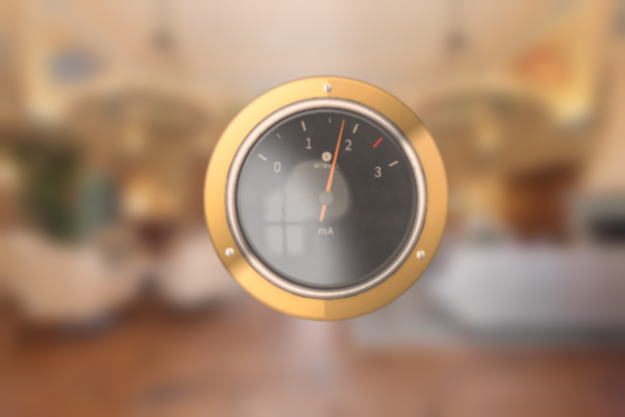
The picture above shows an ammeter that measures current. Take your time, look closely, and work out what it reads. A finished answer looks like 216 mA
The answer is 1.75 mA
